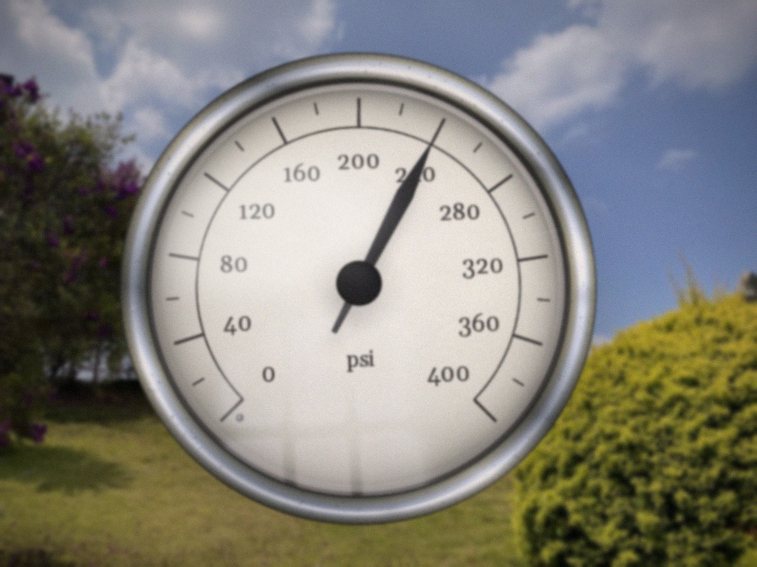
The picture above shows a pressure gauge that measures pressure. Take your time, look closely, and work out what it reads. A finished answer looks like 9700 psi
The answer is 240 psi
